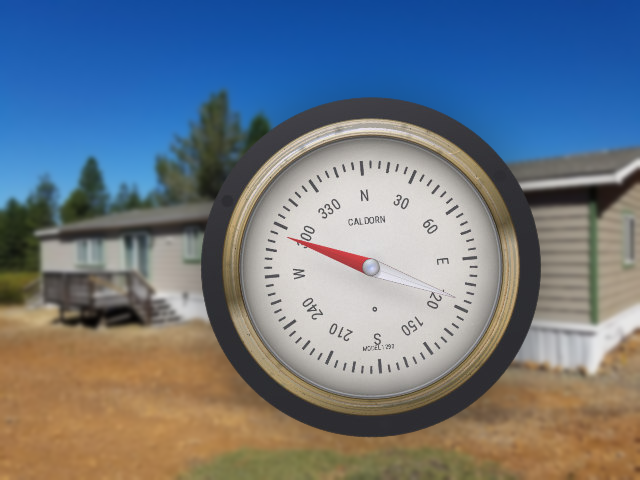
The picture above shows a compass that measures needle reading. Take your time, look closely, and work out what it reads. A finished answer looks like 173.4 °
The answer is 295 °
